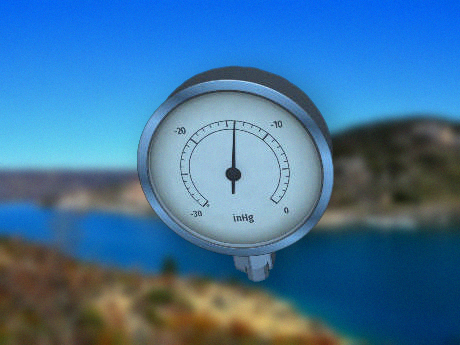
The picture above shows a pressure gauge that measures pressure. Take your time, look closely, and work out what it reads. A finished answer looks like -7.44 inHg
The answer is -14 inHg
